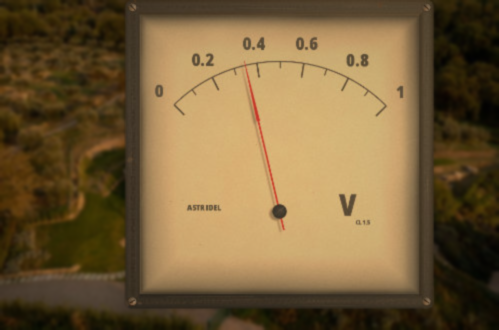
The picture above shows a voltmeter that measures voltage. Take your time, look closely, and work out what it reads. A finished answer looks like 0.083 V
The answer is 0.35 V
